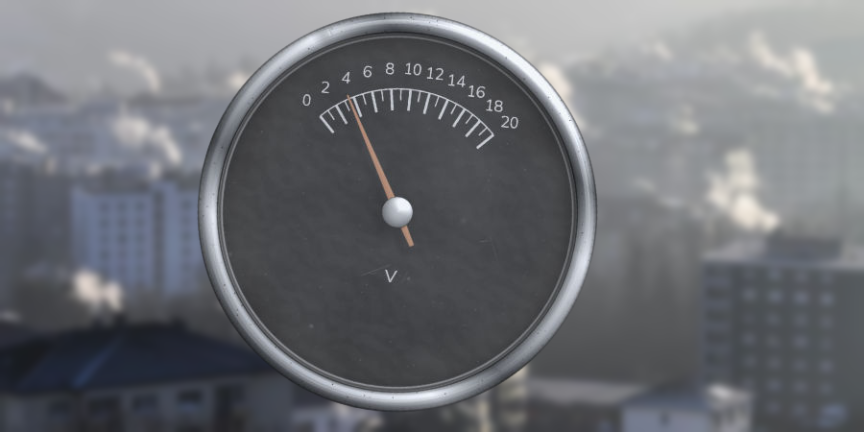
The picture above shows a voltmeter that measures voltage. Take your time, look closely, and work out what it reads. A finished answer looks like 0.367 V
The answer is 3.5 V
